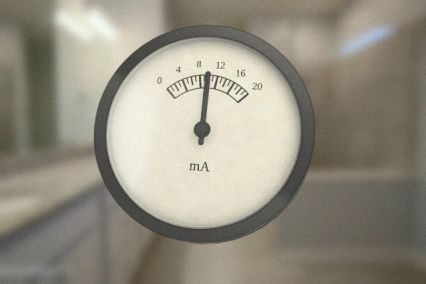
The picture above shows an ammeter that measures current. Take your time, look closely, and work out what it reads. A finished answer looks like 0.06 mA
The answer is 10 mA
